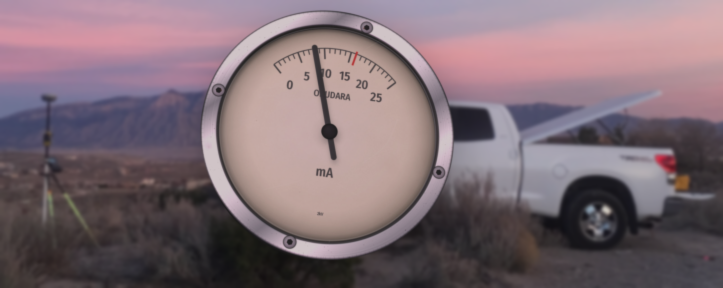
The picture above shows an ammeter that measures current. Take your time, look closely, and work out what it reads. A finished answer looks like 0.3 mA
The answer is 8 mA
